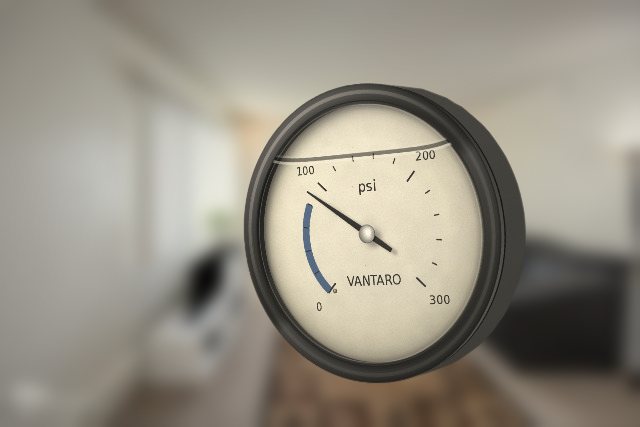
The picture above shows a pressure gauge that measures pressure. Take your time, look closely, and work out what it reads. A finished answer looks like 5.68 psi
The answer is 90 psi
